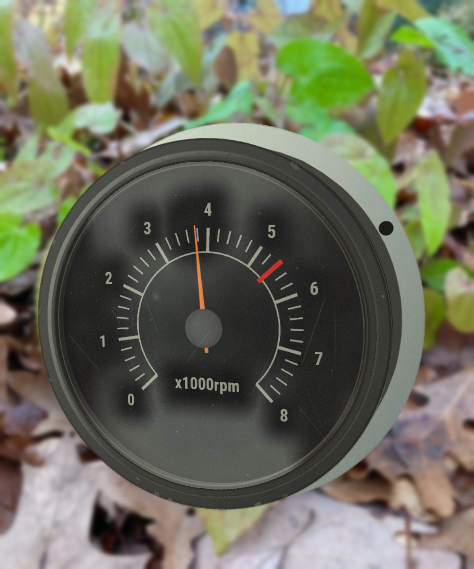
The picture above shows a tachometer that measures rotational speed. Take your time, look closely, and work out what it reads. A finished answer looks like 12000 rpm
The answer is 3800 rpm
